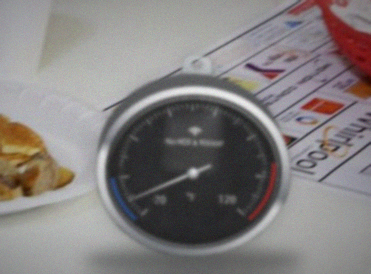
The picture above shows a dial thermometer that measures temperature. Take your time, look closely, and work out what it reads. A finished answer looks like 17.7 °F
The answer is -10 °F
